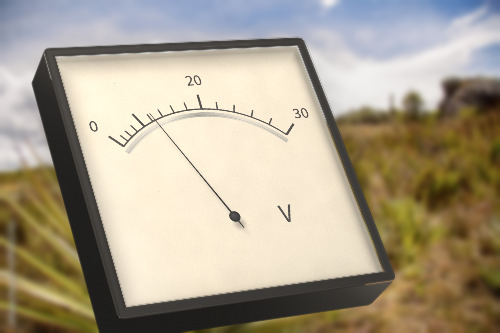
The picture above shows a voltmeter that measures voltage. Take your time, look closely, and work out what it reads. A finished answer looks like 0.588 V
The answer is 12 V
